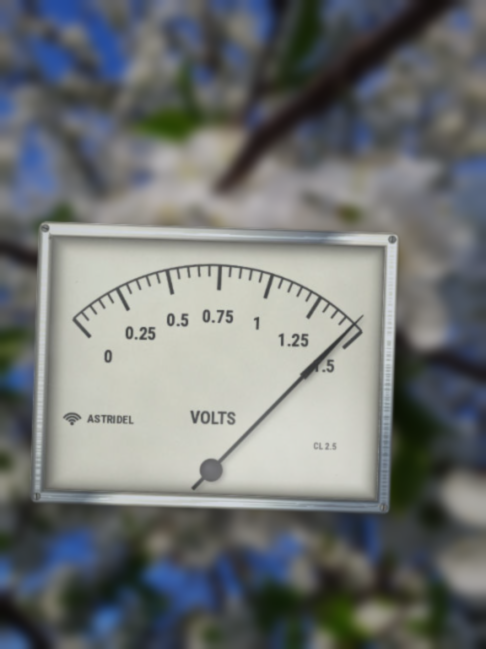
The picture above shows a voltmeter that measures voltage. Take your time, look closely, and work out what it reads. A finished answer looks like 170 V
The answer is 1.45 V
